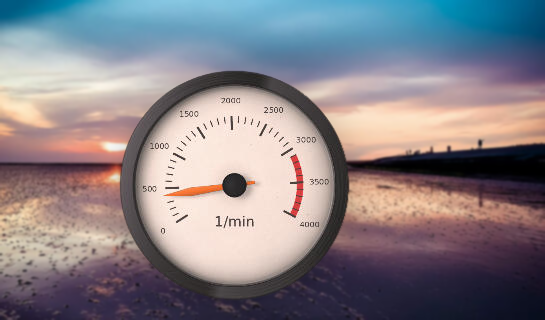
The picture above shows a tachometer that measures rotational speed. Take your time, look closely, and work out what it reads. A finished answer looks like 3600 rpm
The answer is 400 rpm
